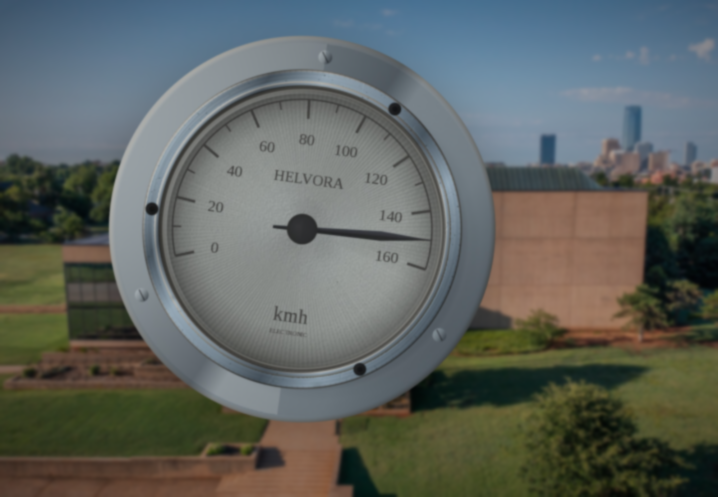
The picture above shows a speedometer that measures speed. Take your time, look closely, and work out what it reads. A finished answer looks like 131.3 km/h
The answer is 150 km/h
